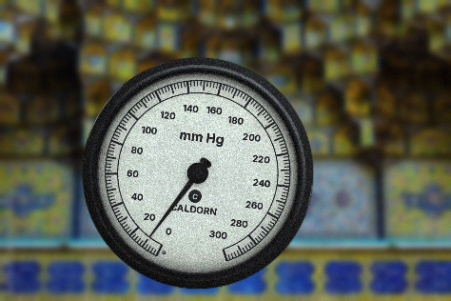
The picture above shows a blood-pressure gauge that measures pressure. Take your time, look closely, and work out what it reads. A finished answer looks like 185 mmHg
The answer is 10 mmHg
